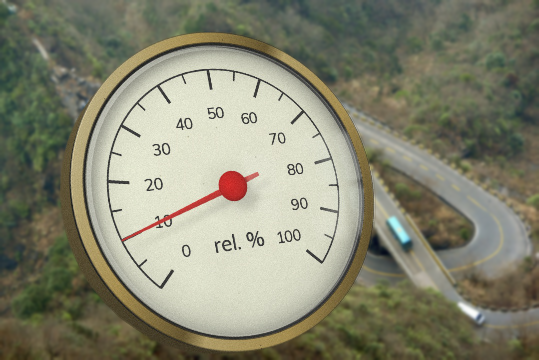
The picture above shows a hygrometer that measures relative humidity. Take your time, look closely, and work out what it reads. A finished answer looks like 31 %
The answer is 10 %
